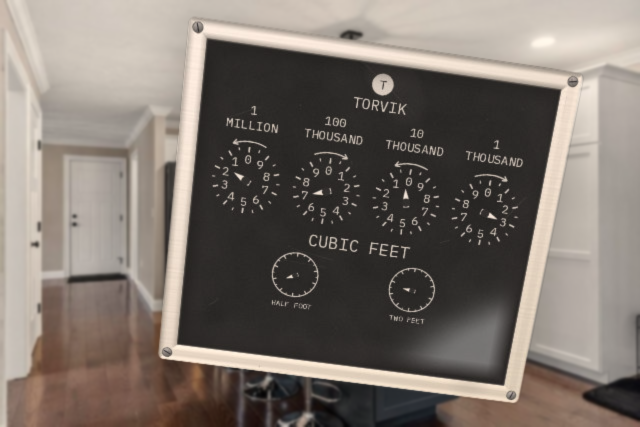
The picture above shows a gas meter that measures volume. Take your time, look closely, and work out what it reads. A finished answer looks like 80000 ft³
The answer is 170300 ft³
